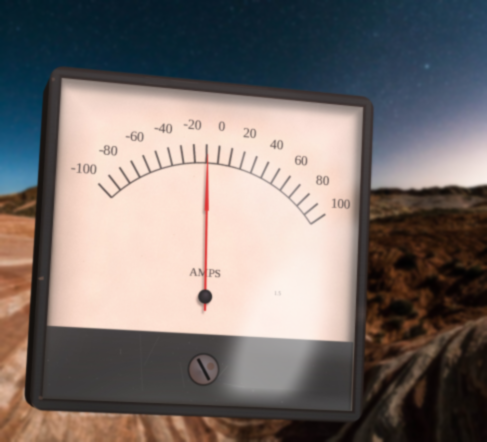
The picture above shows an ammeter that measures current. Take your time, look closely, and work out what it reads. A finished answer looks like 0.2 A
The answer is -10 A
